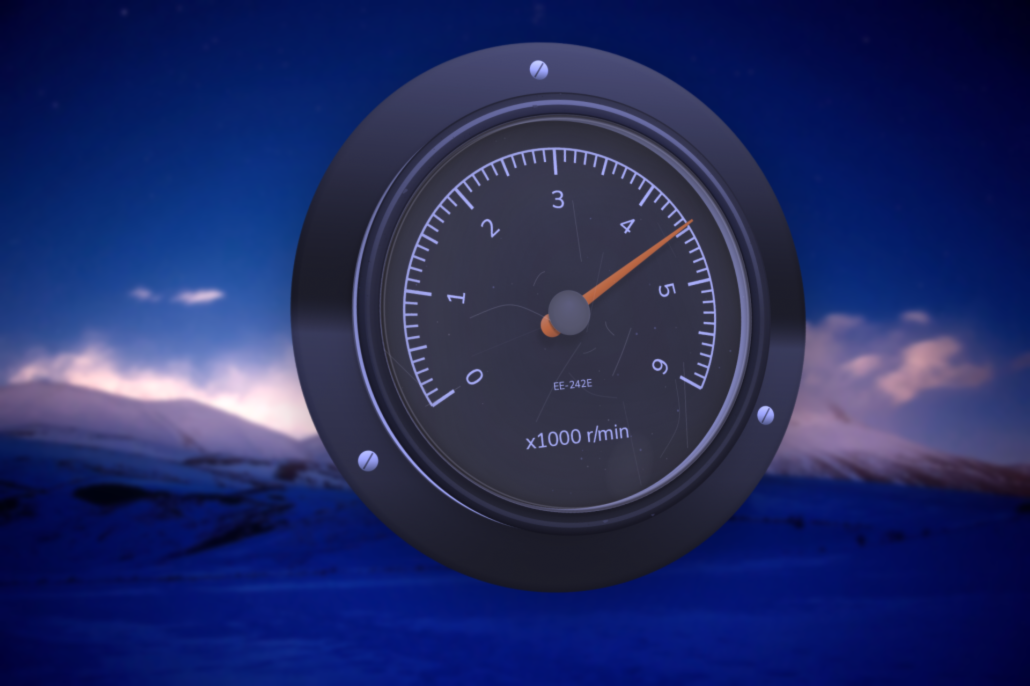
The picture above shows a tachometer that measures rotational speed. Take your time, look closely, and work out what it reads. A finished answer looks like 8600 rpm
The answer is 4450 rpm
